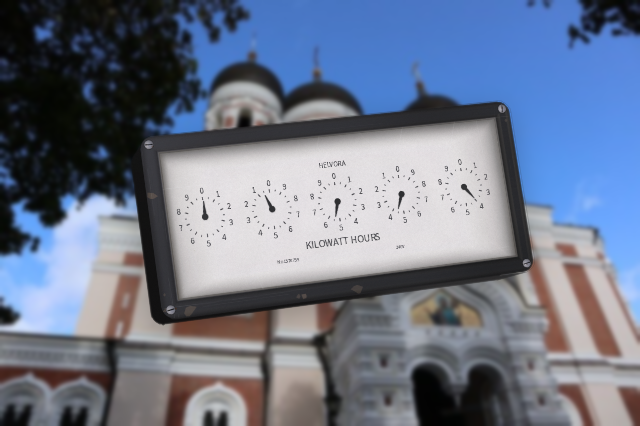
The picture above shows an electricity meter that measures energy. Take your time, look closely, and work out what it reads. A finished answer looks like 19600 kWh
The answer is 544 kWh
